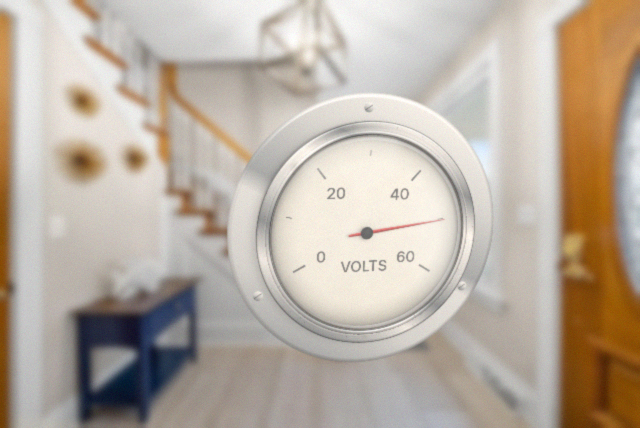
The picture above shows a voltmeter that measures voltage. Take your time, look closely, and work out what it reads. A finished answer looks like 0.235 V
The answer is 50 V
